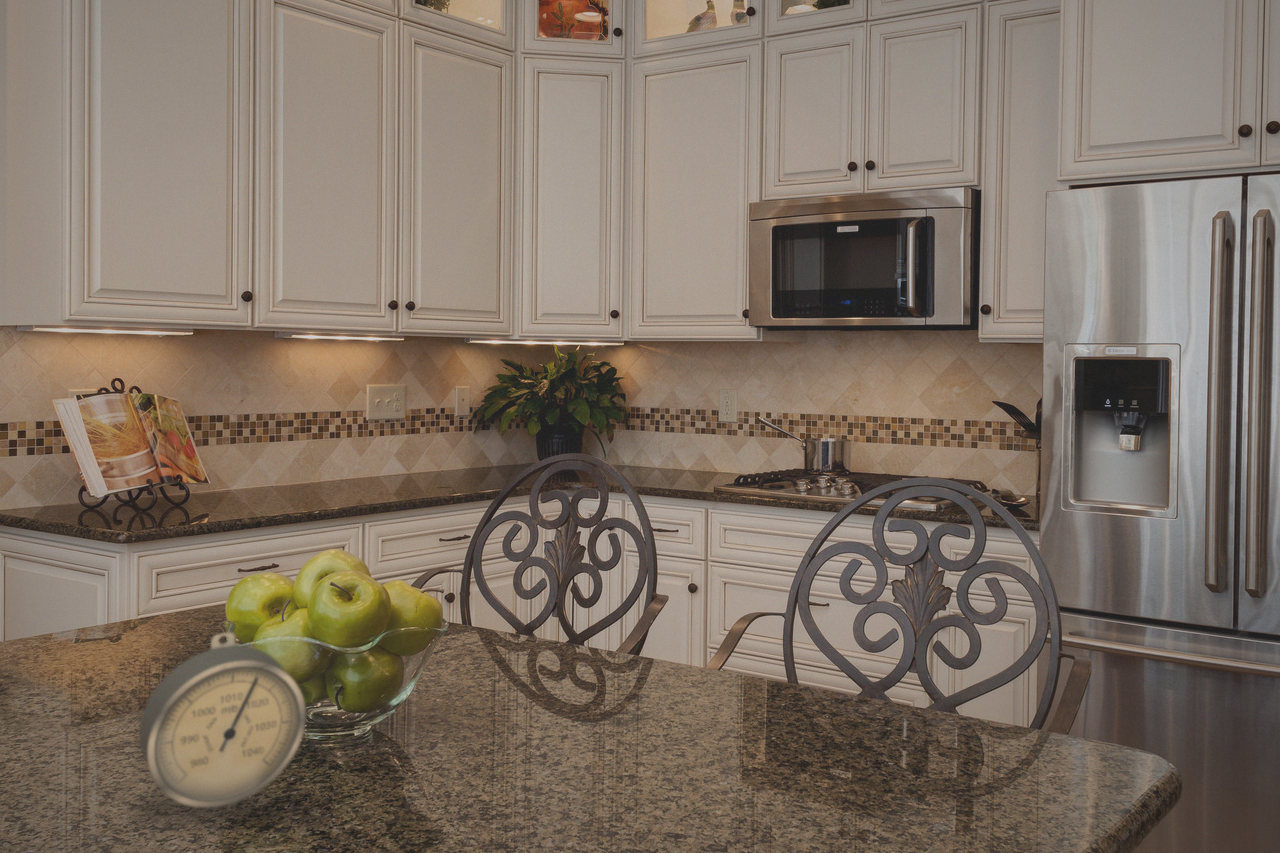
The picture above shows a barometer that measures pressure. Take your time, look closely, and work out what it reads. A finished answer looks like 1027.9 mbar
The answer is 1015 mbar
